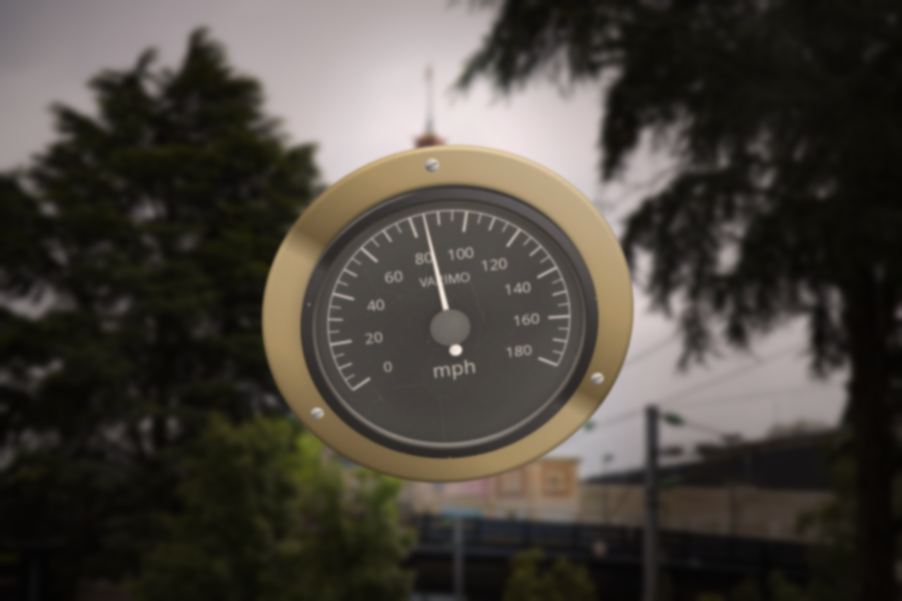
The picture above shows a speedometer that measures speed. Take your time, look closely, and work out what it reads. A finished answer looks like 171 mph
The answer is 85 mph
